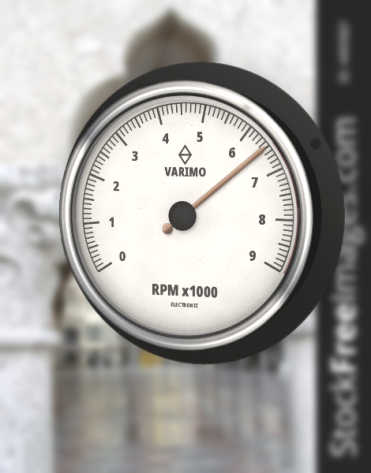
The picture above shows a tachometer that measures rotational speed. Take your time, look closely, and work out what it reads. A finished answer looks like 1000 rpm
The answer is 6500 rpm
